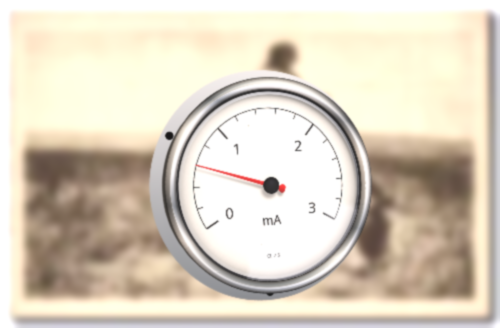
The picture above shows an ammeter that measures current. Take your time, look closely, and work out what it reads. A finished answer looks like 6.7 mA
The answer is 0.6 mA
